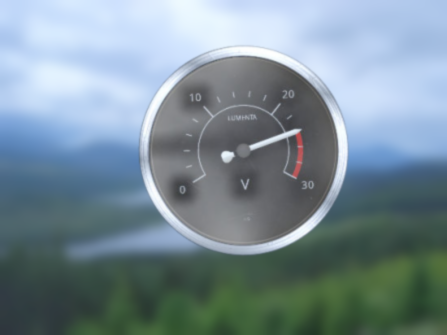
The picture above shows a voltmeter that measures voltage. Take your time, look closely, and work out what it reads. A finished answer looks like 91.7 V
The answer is 24 V
